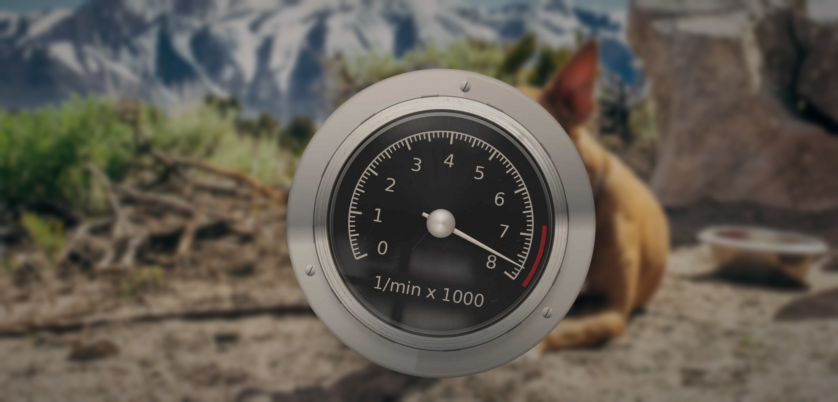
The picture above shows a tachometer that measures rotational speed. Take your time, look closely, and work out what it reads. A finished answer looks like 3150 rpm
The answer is 7700 rpm
